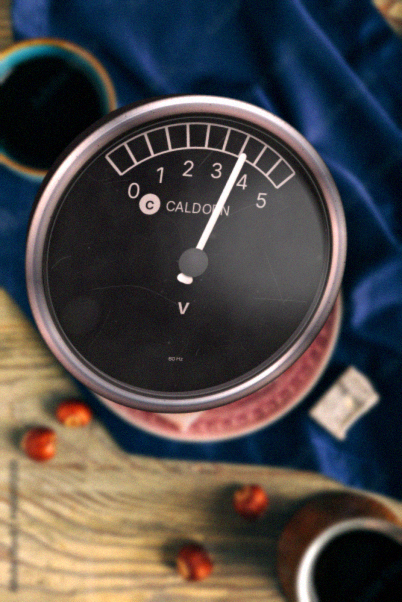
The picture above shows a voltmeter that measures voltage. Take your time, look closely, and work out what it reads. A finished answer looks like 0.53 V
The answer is 3.5 V
